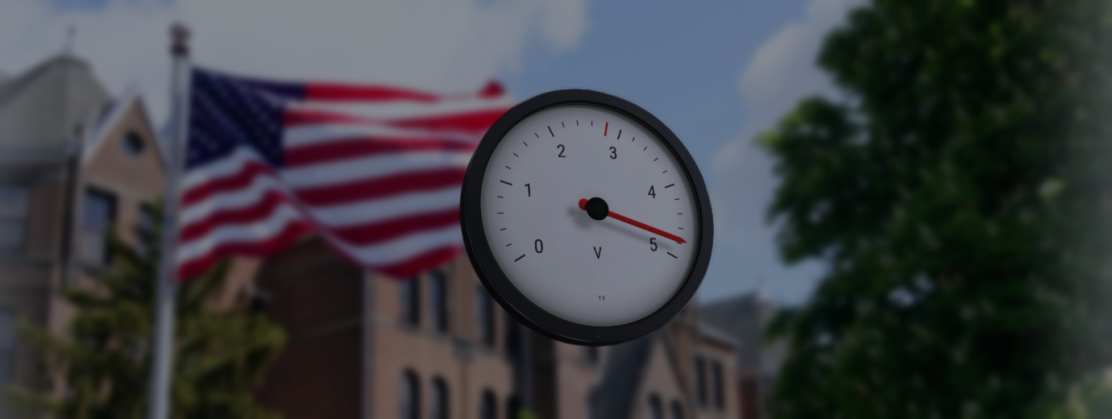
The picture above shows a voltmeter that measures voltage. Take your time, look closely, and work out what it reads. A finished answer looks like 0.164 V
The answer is 4.8 V
